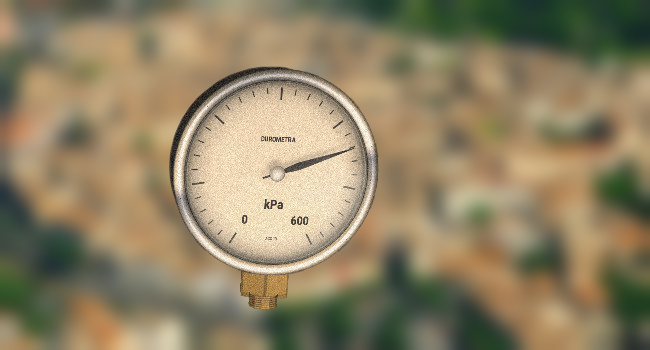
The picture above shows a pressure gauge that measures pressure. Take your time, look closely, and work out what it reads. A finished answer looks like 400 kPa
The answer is 440 kPa
